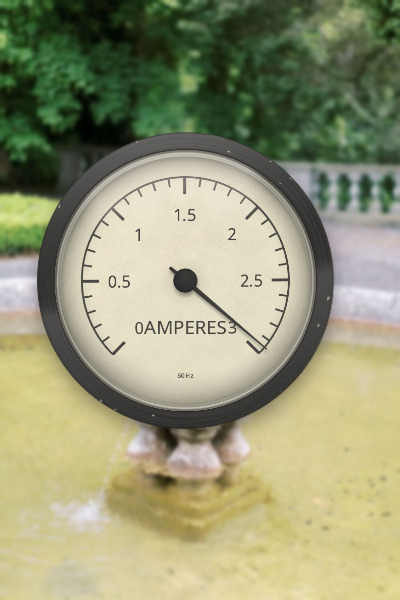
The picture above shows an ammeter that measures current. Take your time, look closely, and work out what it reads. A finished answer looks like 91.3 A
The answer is 2.95 A
